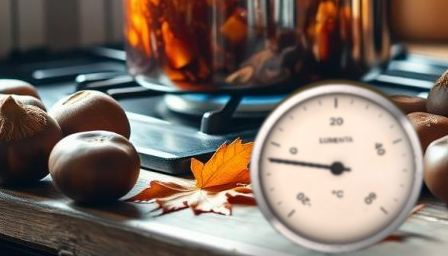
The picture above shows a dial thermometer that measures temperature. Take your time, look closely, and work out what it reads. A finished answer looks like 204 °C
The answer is -4 °C
